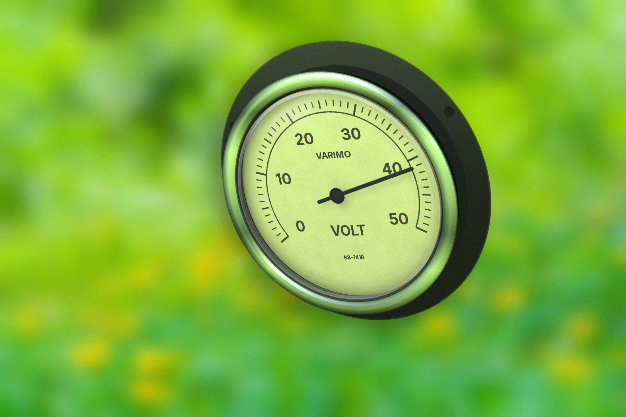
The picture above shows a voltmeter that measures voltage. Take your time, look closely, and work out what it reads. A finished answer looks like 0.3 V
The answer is 41 V
